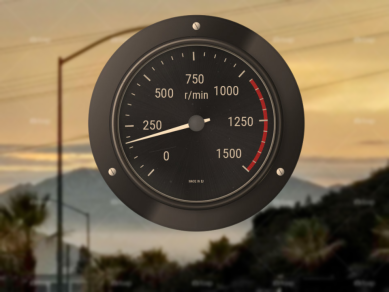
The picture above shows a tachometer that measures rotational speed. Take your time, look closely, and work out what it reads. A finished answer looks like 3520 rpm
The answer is 175 rpm
